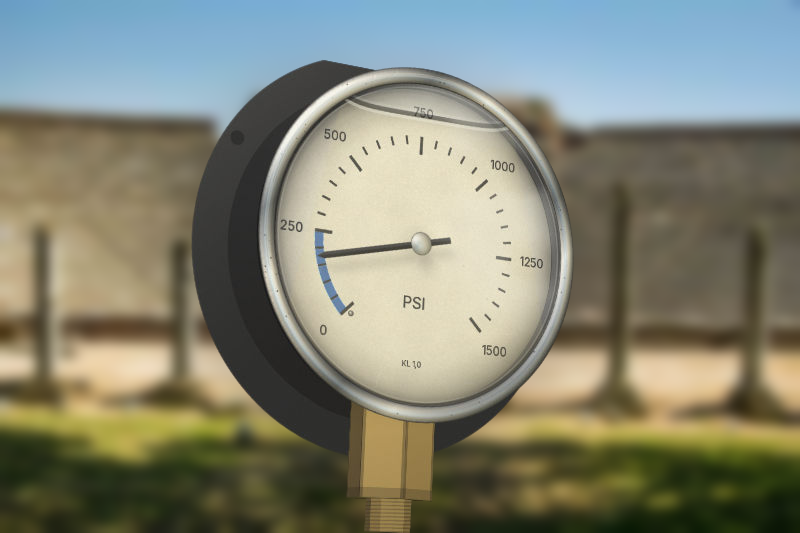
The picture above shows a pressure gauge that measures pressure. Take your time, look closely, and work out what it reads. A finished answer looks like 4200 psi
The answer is 175 psi
